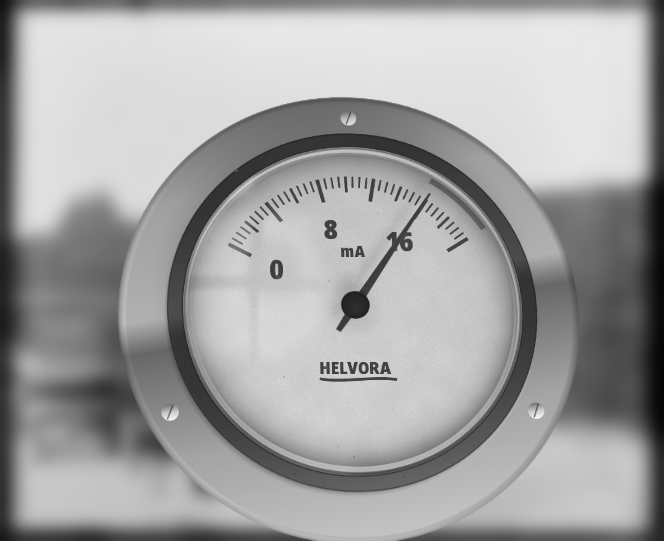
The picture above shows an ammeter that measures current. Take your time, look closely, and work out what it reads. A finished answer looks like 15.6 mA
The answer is 16 mA
